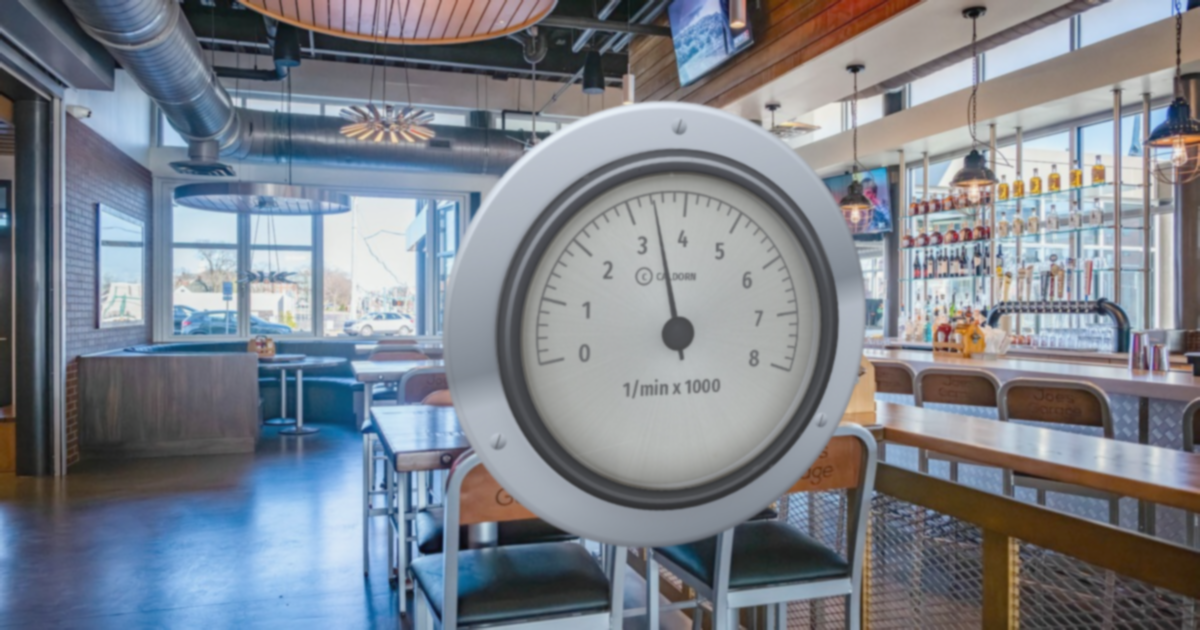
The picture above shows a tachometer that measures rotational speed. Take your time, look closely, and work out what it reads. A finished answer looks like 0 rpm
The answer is 3400 rpm
